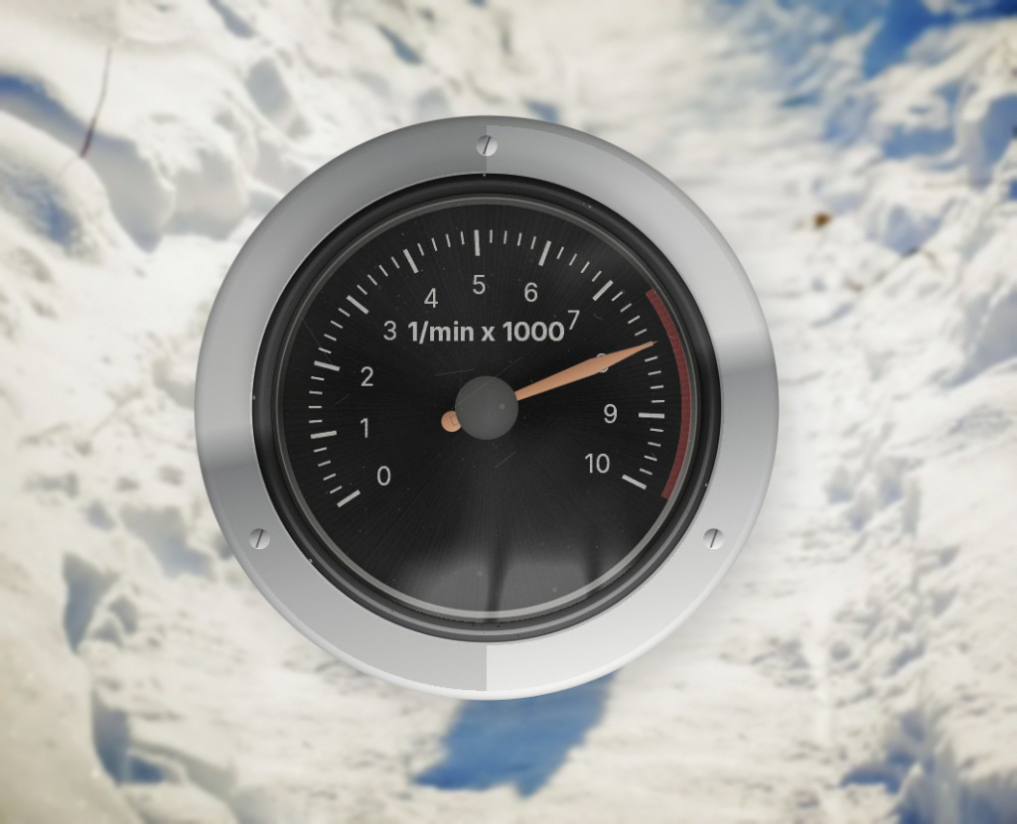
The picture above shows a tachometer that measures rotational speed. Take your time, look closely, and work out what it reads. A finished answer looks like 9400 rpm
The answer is 8000 rpm
